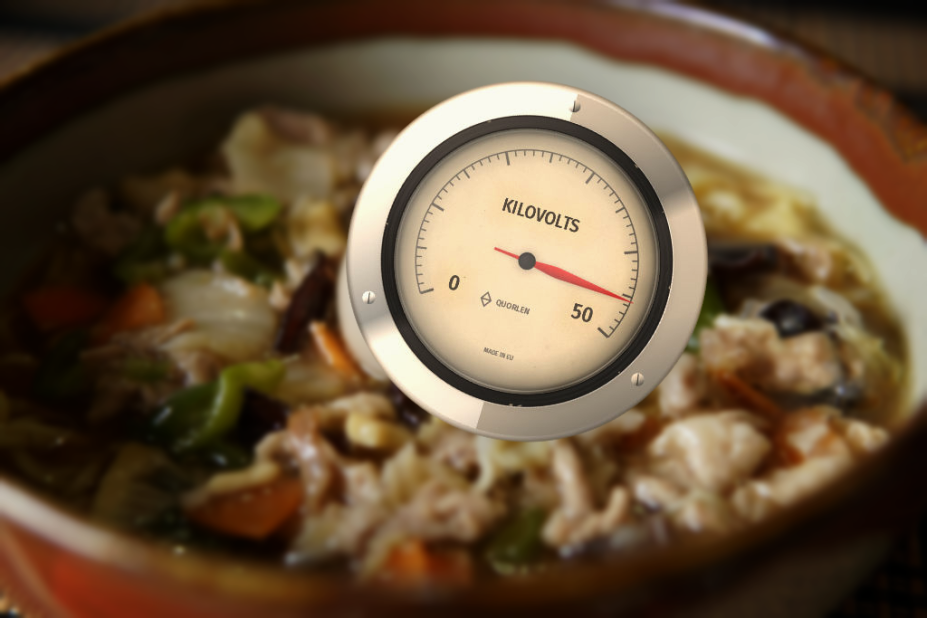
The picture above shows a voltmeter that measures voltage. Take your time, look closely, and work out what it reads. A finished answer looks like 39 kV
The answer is 45.5 kV
